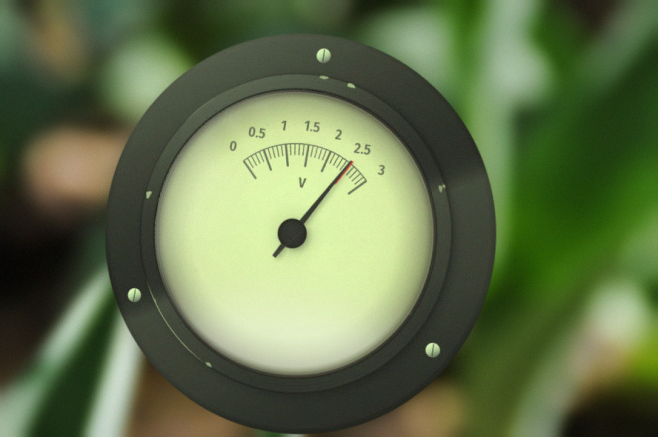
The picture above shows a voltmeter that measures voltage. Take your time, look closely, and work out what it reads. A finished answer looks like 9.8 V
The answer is 2.5 V
